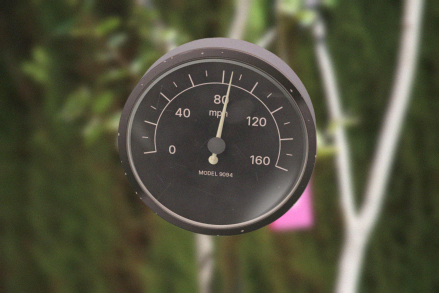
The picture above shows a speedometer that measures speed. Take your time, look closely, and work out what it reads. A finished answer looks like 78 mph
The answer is 85 mph
